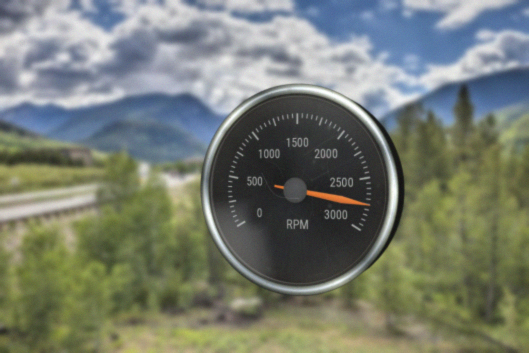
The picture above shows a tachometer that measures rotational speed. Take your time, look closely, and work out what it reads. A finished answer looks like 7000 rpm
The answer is 2750 rpm
